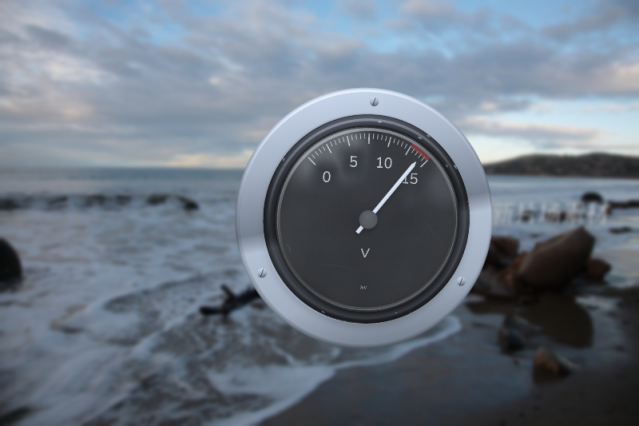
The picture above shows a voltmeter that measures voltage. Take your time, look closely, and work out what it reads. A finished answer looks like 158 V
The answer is 14 V
